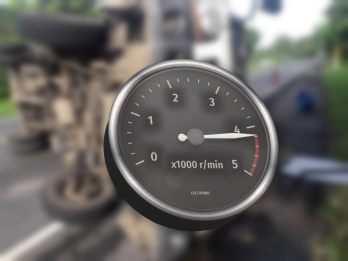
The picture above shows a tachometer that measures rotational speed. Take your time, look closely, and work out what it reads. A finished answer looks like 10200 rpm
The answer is 4200 rpm
